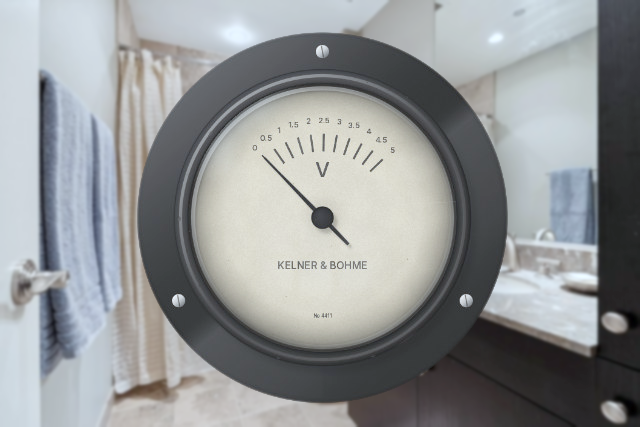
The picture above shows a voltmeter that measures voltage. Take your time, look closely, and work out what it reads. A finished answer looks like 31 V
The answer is 0 V
